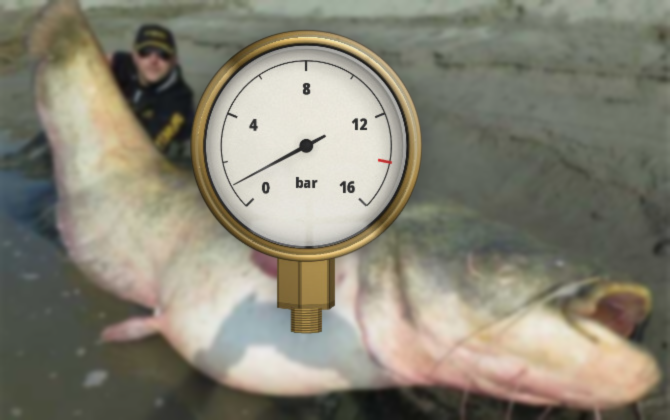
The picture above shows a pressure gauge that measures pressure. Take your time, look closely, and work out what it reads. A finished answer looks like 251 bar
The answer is 1 bar
